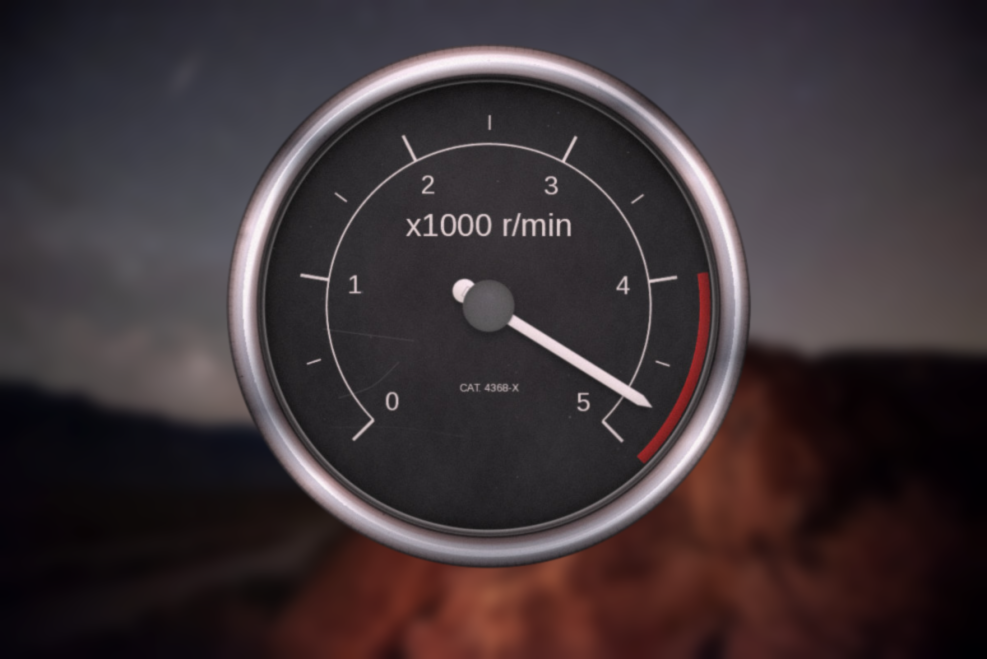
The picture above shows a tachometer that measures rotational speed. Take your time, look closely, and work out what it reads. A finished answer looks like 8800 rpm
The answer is 4750 rpm
